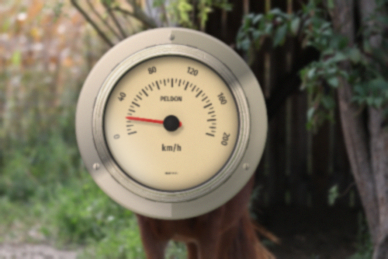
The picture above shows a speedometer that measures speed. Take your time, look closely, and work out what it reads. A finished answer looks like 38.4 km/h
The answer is 20 km/h
